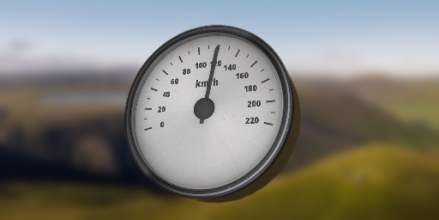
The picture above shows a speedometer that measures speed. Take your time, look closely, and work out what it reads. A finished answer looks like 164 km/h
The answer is 120 km/h
